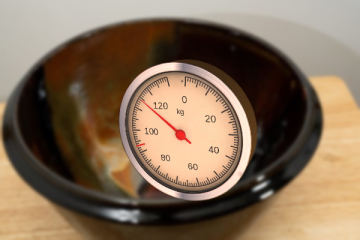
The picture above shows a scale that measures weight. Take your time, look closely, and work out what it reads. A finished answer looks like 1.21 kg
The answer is 115 kg
